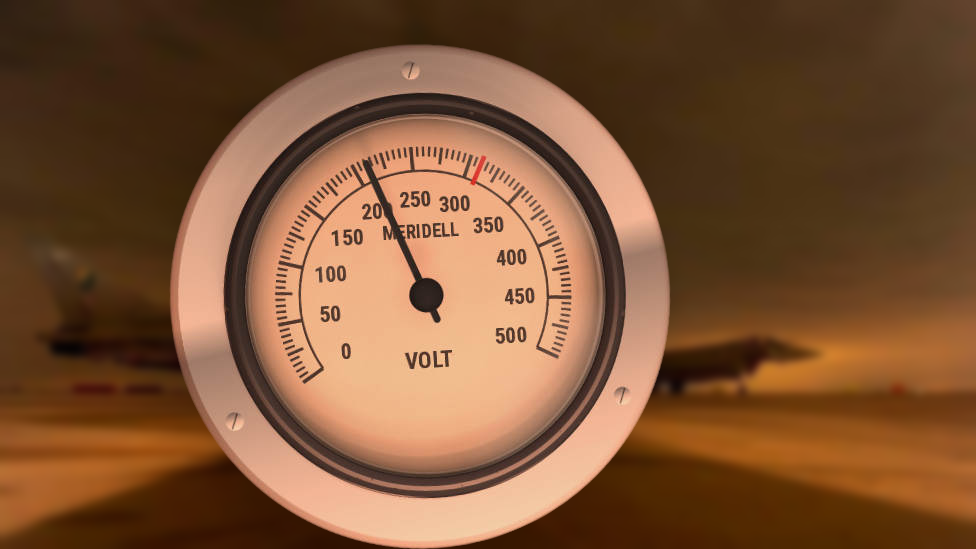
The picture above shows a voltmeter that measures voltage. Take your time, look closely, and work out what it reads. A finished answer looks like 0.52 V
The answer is 210 V
